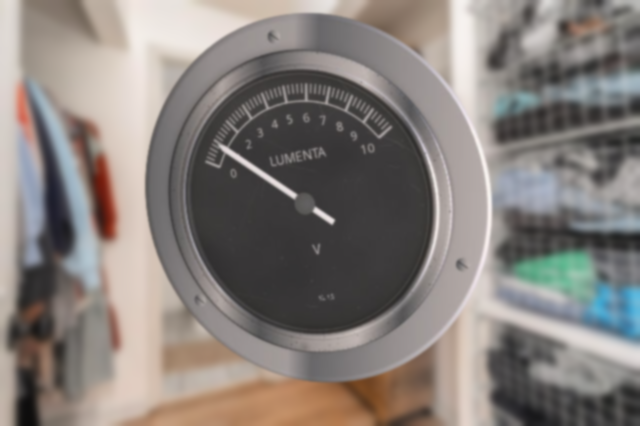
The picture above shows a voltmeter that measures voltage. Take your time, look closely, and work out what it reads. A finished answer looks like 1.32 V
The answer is 1 V
